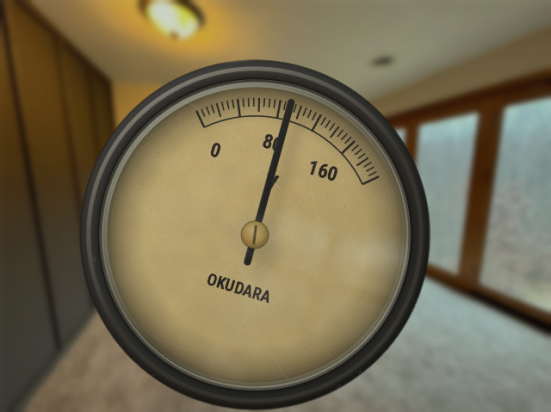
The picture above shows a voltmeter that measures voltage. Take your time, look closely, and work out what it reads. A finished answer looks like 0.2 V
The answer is 90 V
